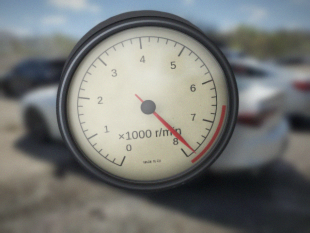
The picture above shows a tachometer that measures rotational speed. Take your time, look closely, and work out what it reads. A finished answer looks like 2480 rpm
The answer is 7800 rpm
